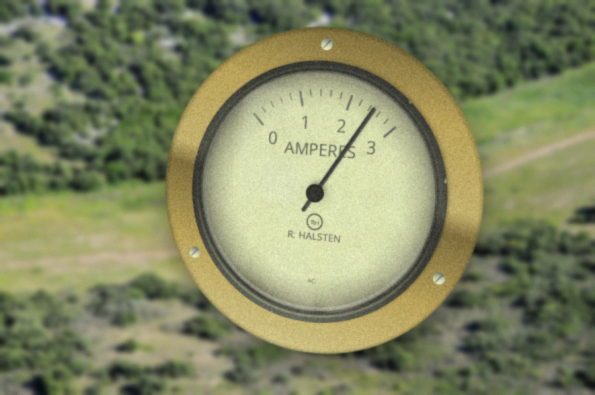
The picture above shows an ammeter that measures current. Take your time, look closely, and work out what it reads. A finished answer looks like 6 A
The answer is 2.5 A
